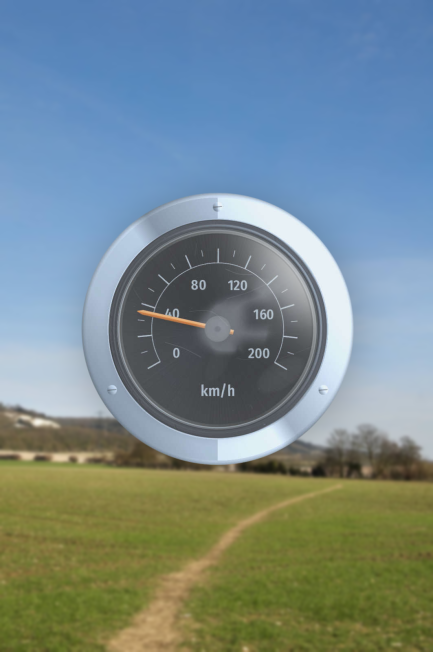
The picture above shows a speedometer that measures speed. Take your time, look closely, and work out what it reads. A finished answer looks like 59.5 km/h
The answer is 35 km/h
